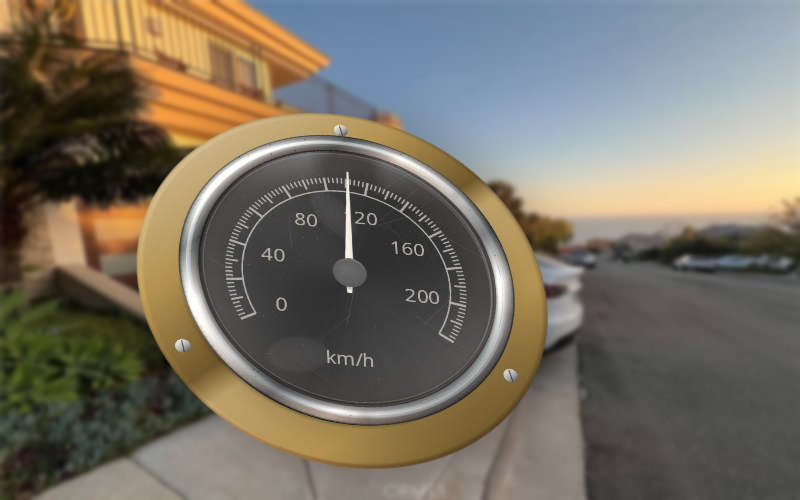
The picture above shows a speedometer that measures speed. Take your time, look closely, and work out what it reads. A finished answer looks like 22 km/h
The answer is 110 km/h
